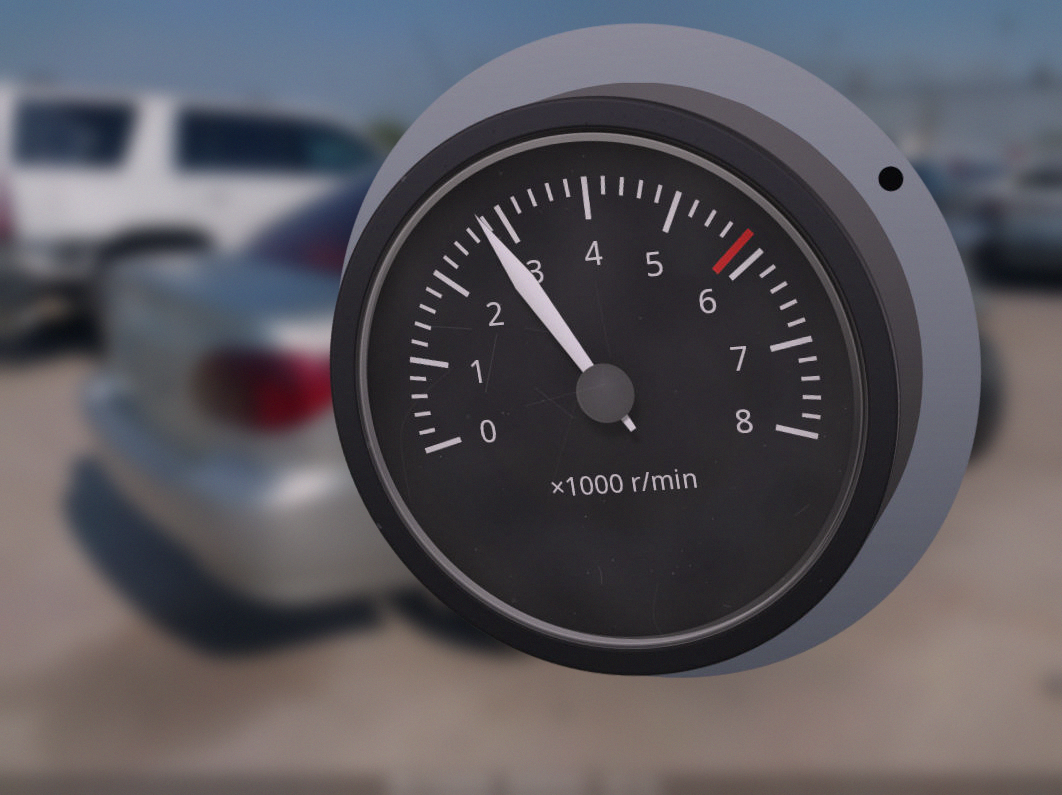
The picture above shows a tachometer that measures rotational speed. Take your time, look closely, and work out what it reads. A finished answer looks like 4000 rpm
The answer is 2800 rpm
